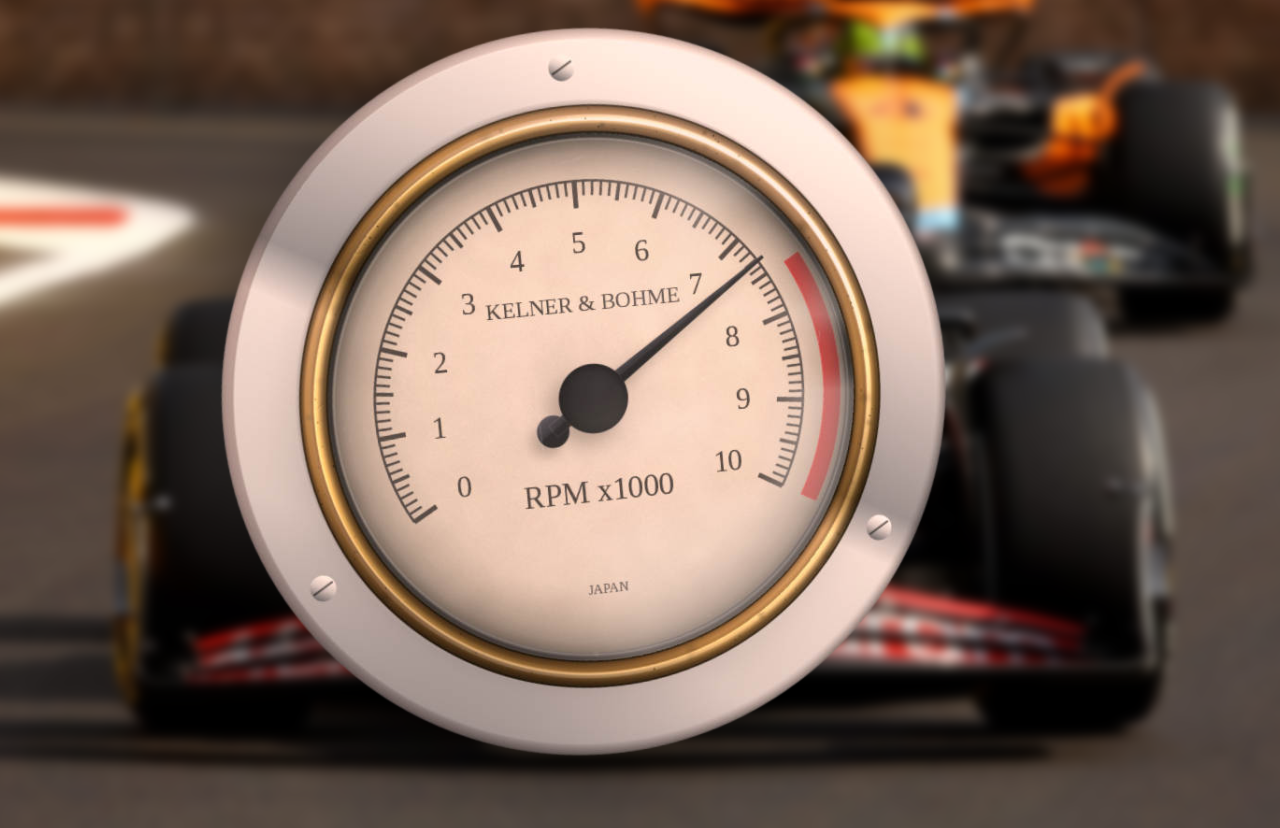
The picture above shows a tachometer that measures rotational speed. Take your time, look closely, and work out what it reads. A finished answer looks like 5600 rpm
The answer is 7300 rpm
